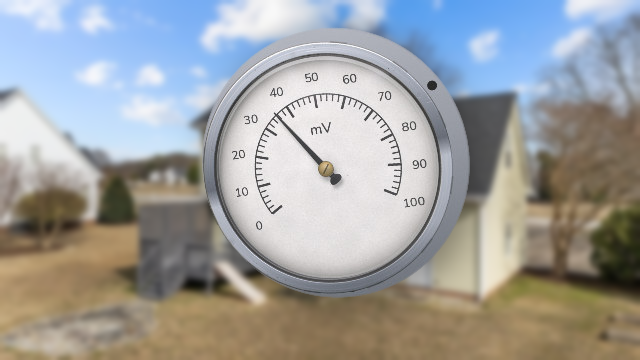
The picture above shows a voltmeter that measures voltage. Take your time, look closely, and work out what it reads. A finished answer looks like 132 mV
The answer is 36 mV
